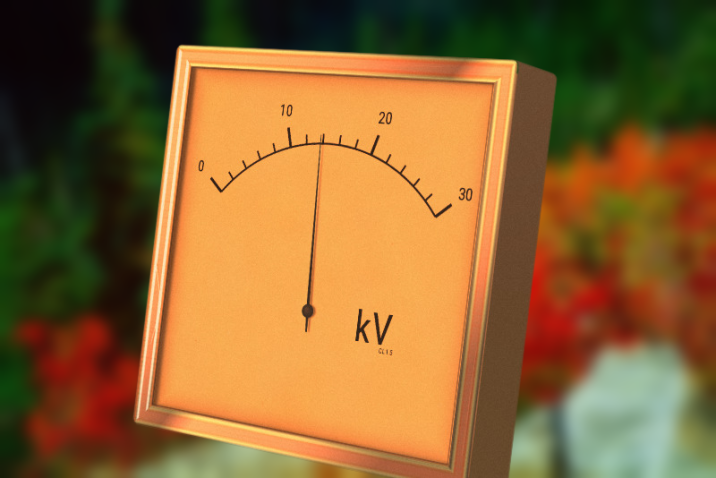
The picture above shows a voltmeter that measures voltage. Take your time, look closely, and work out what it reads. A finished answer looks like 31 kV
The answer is 14 kV
